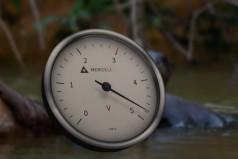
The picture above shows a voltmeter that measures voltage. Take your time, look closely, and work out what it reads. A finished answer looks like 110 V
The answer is 4.8 V
